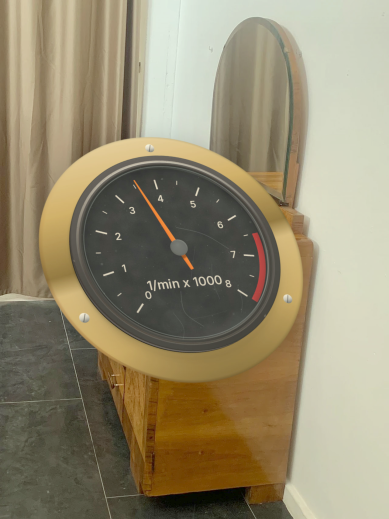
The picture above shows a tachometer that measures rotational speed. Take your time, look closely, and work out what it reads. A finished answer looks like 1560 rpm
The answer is 3500 rpm
